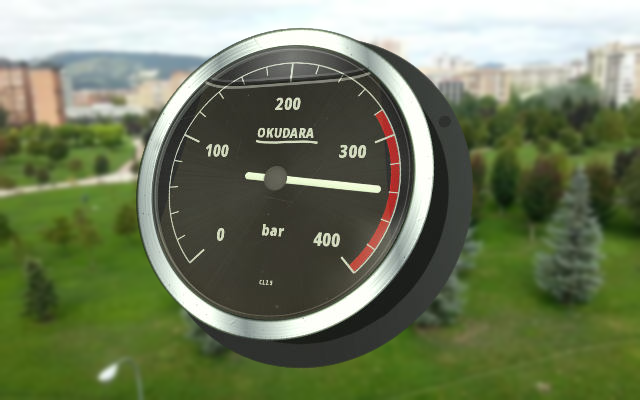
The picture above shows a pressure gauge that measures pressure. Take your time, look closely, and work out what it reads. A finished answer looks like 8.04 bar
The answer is 340 bar
